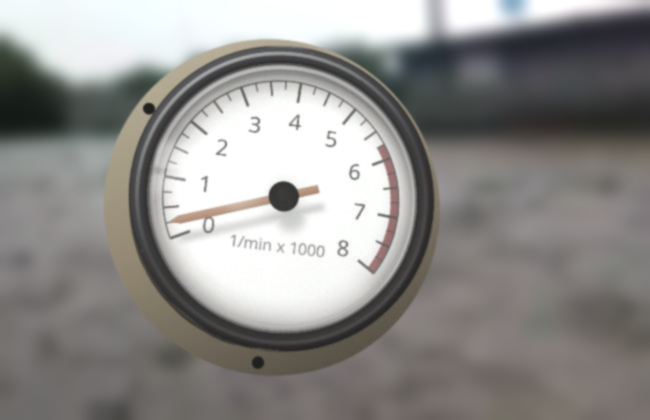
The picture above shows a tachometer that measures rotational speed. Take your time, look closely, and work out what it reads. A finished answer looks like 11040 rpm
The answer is 250 rpm
